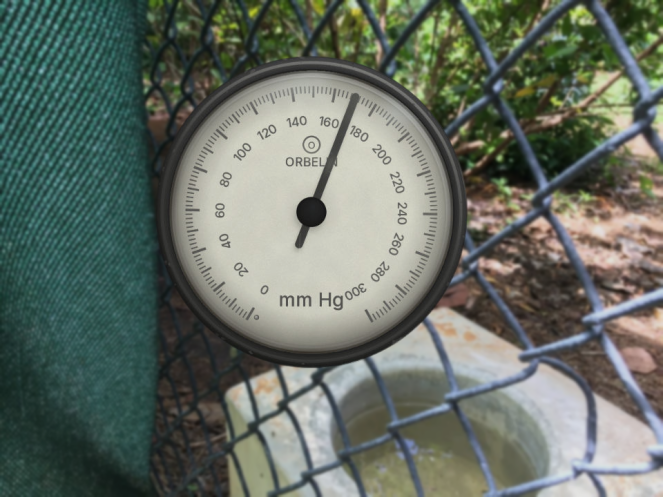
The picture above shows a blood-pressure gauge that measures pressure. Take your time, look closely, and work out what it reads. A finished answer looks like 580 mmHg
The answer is 170 mmHg
